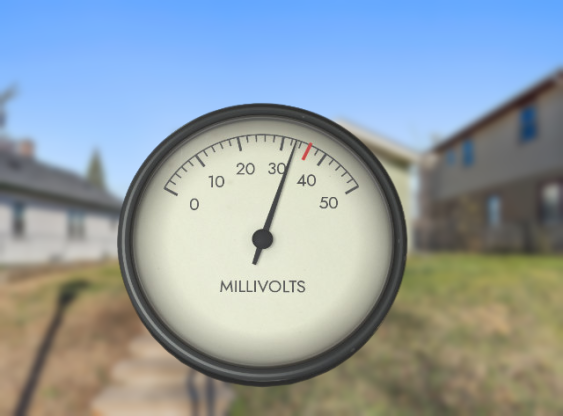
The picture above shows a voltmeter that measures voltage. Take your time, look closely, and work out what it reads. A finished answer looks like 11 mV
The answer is 33 mV
